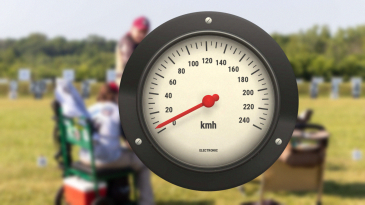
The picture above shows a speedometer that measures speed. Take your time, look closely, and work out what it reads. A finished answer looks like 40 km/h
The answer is 5 km/h
